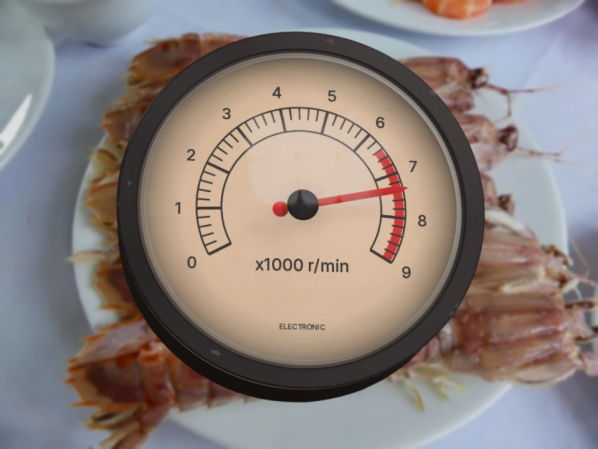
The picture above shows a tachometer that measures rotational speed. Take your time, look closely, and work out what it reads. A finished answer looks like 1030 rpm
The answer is 7400 rpm
